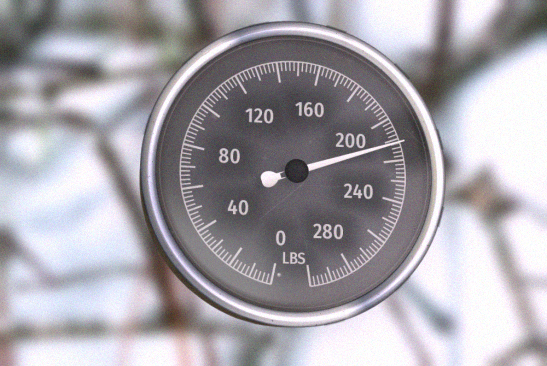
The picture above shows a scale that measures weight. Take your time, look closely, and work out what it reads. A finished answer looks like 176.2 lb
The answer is 212 lb
